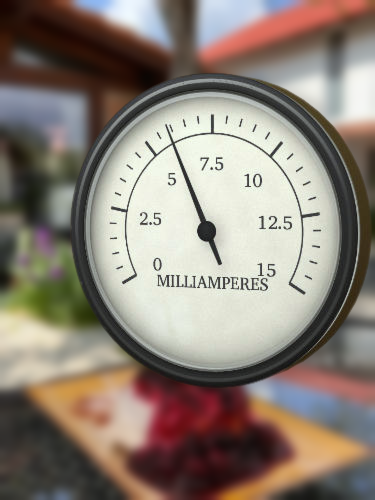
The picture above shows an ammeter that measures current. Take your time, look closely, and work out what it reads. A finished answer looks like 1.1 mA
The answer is 6 mA
